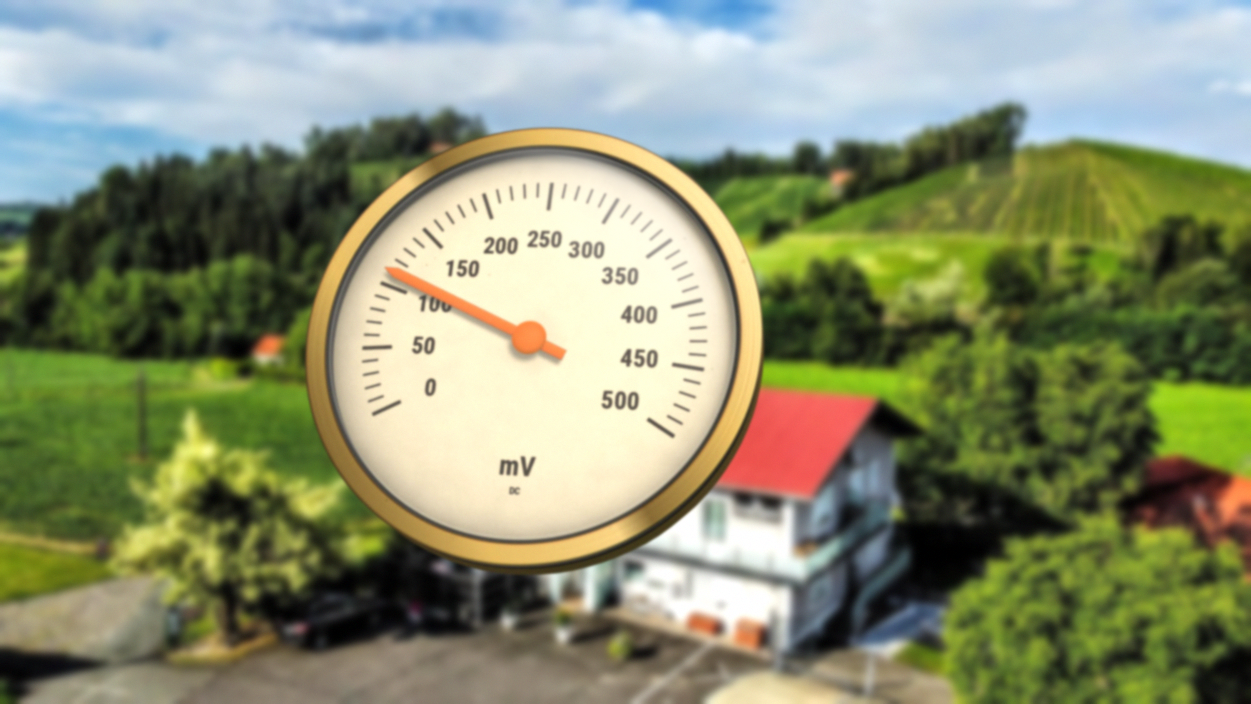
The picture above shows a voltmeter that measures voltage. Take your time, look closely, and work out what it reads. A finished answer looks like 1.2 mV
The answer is 110 mV
